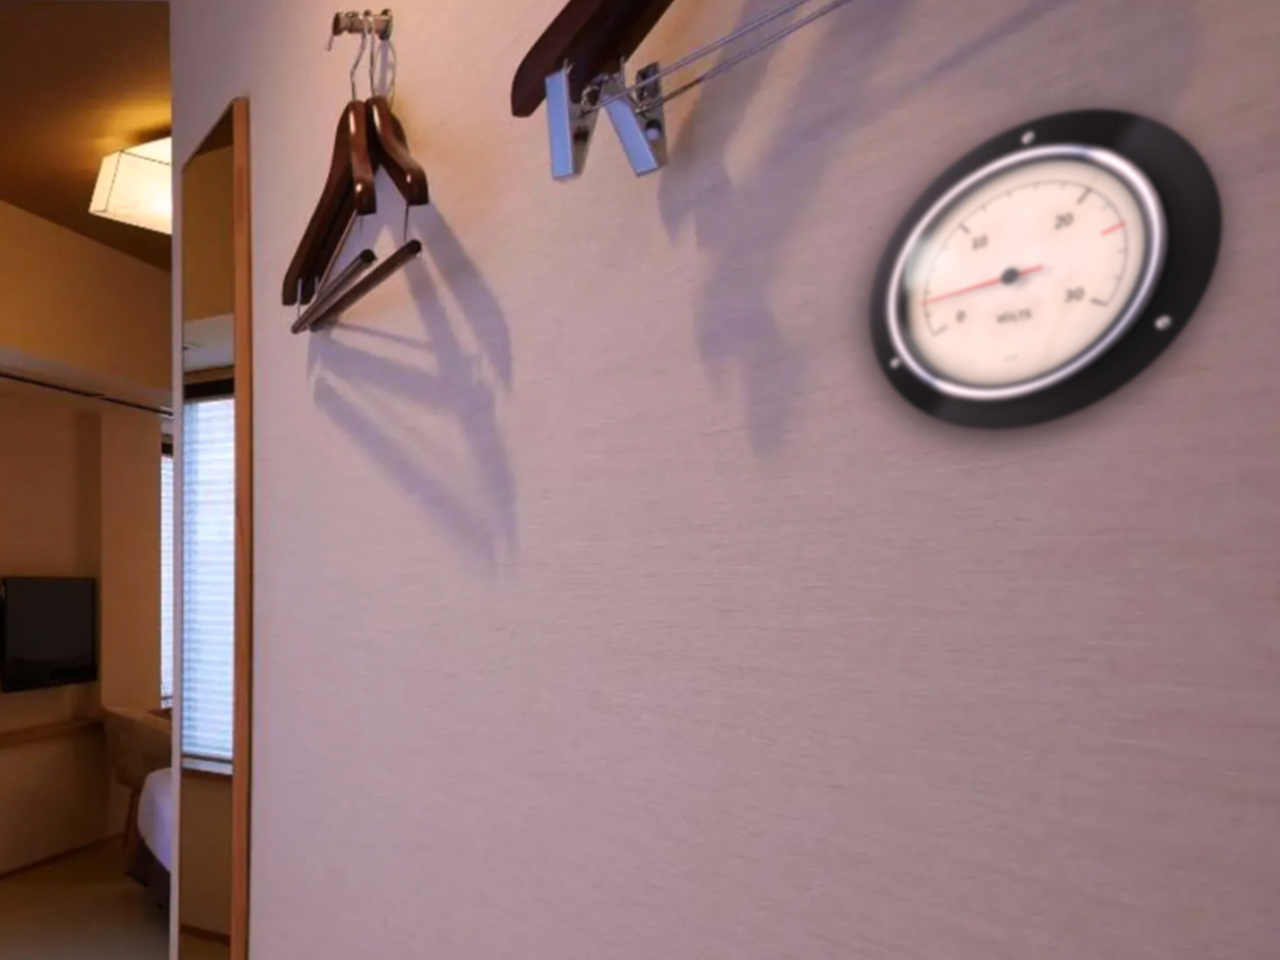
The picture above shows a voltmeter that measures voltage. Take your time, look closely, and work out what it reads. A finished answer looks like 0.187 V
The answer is 3 V
